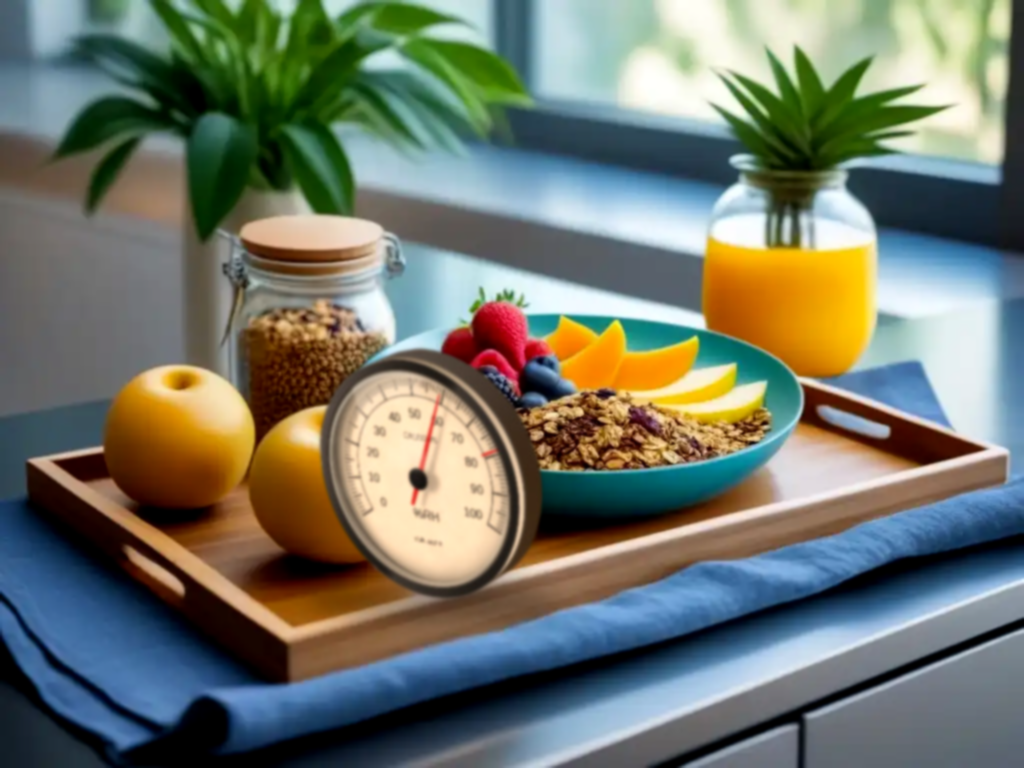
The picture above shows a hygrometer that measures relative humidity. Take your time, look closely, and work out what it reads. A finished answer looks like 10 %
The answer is 60 %
